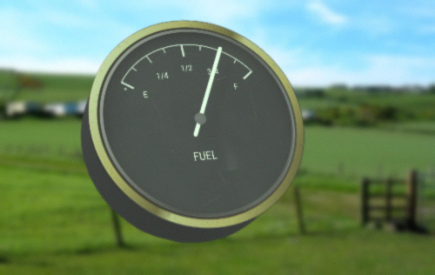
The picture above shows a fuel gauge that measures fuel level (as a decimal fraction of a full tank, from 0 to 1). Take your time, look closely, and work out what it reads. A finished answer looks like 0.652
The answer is 0.75
